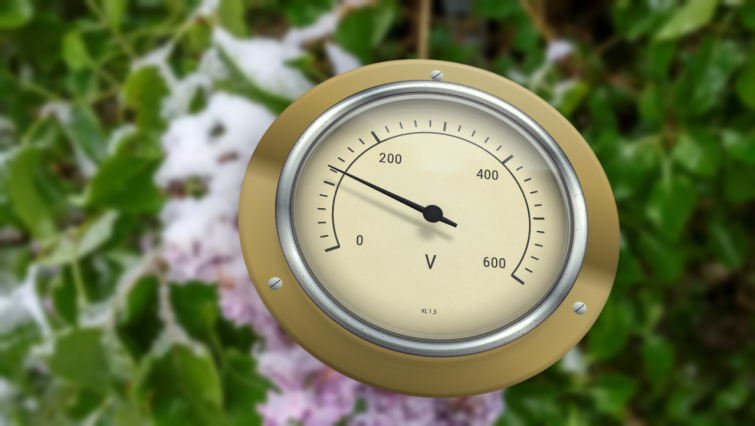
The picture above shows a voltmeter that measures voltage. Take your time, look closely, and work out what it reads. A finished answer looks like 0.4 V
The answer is 120 V
